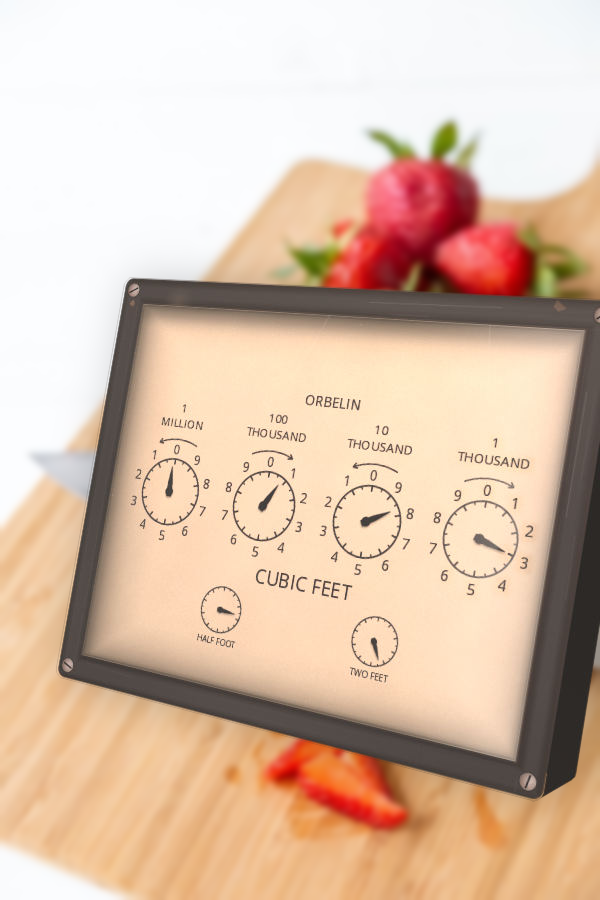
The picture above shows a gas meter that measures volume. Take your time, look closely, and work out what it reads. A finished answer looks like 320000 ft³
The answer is 8300 ft³
